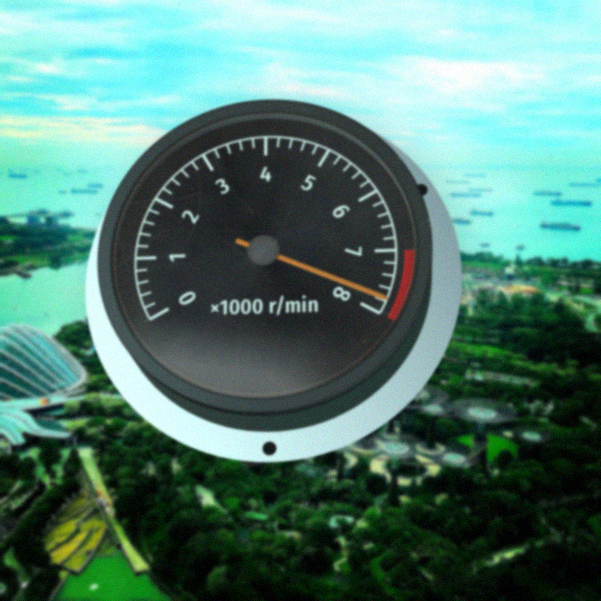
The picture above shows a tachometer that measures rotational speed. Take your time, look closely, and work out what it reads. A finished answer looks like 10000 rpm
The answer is 7800 rpm
